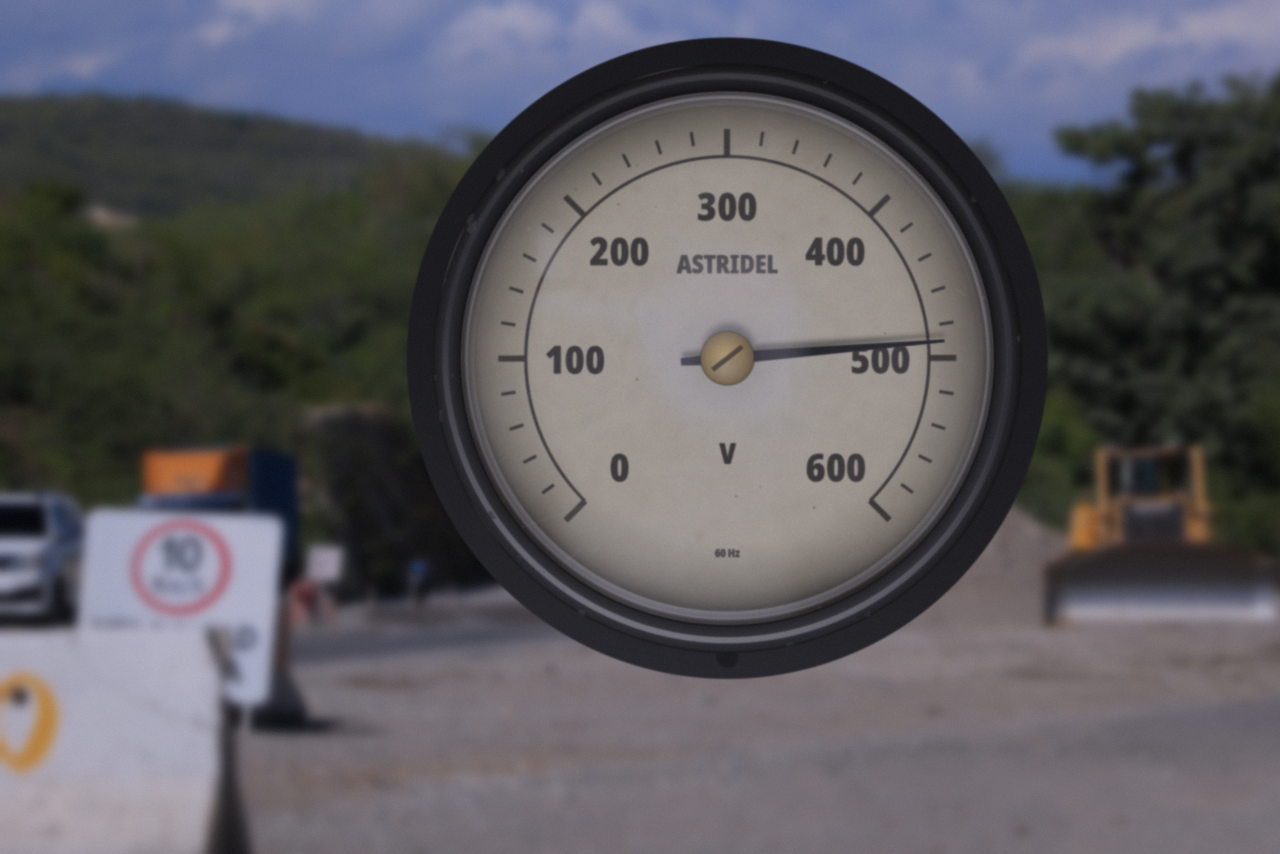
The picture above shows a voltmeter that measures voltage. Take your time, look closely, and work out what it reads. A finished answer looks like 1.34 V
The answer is 490 V
